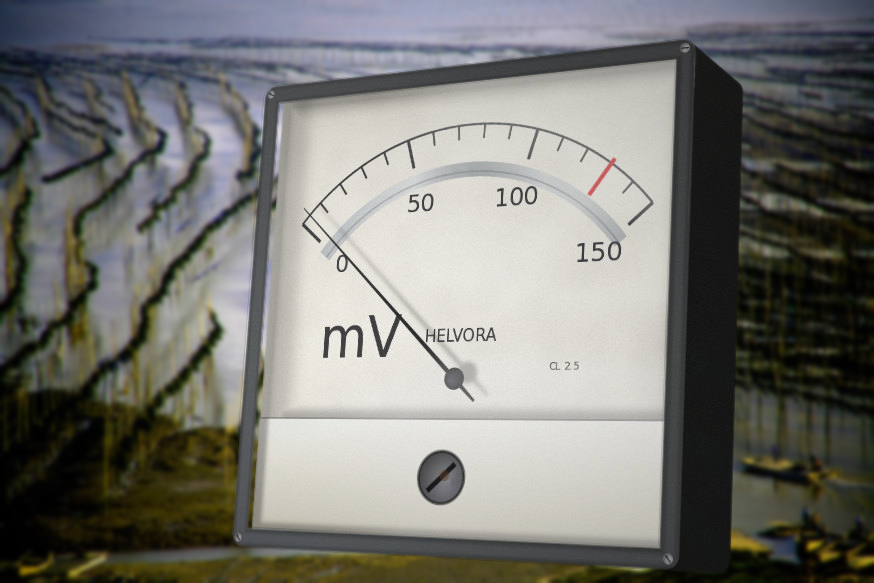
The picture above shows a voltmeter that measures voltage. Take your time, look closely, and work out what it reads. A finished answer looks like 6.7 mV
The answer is 5 mV
